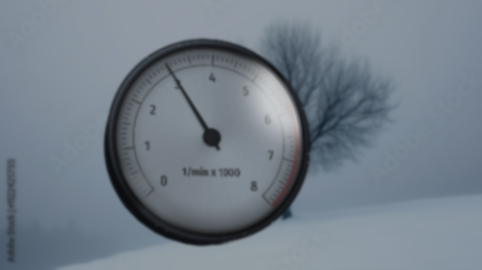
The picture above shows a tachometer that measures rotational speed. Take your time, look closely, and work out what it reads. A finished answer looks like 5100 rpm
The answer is 3000 rpm
